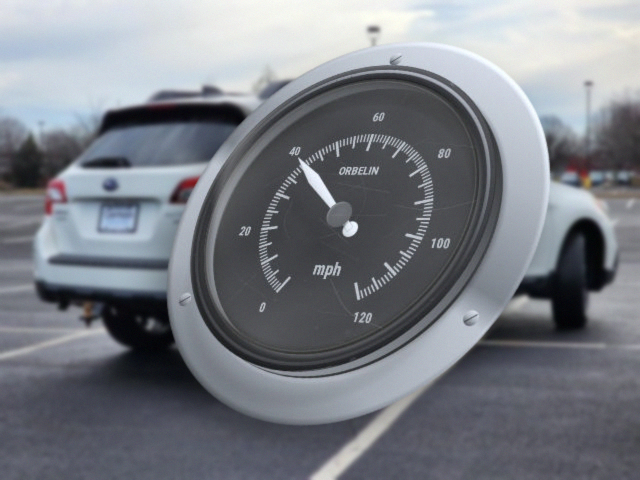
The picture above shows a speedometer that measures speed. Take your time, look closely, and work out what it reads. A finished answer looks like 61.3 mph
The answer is 40 mph
